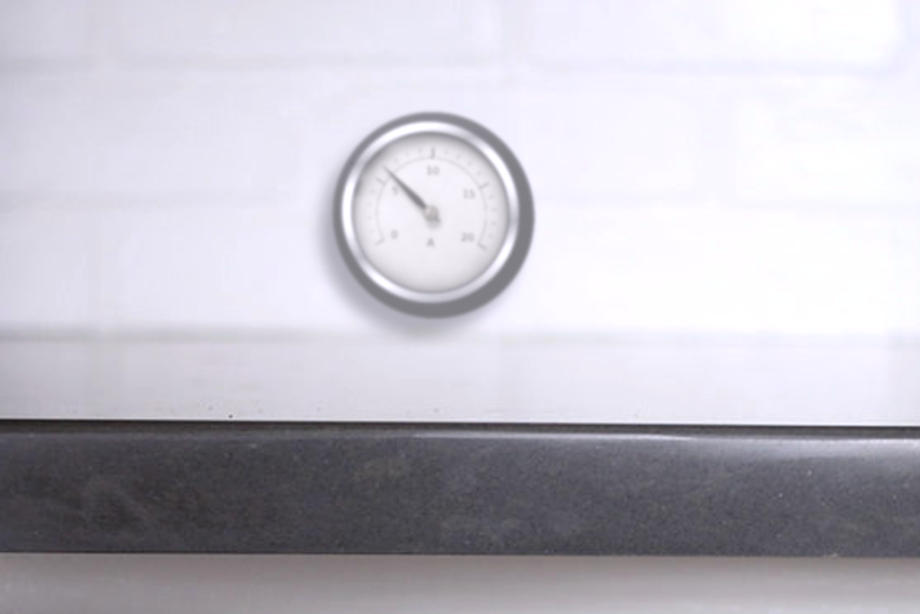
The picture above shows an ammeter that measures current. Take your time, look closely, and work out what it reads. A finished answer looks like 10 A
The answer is 6 A
